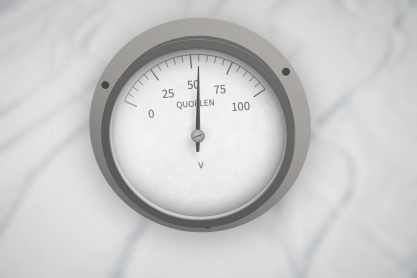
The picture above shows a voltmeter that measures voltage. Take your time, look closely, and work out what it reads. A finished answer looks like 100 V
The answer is 55 V
